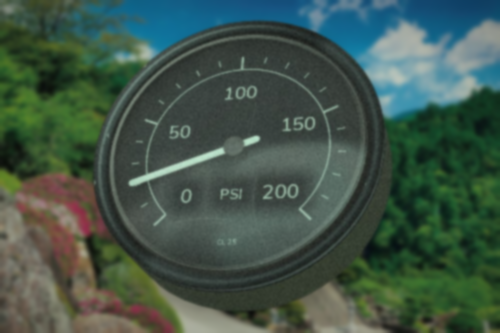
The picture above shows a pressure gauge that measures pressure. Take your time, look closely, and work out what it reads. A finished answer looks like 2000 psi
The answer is 20 psi
